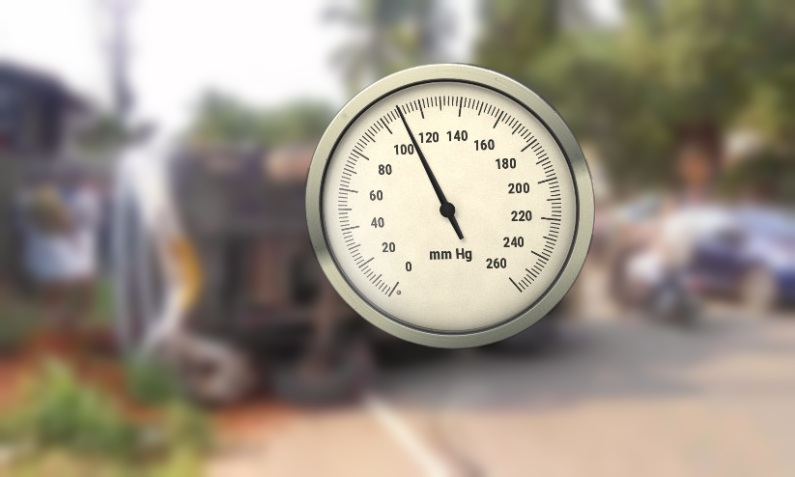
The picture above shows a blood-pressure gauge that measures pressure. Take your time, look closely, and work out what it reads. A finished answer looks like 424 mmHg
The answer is 110 mmHg
